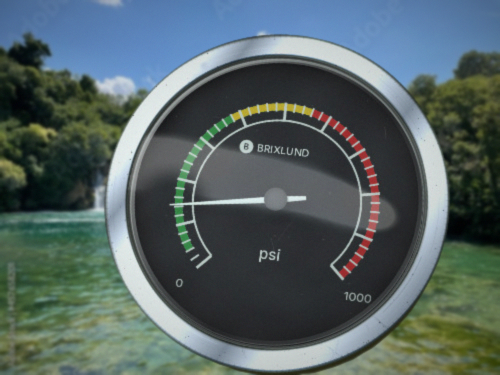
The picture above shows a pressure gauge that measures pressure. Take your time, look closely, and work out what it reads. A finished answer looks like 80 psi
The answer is 140 psi
